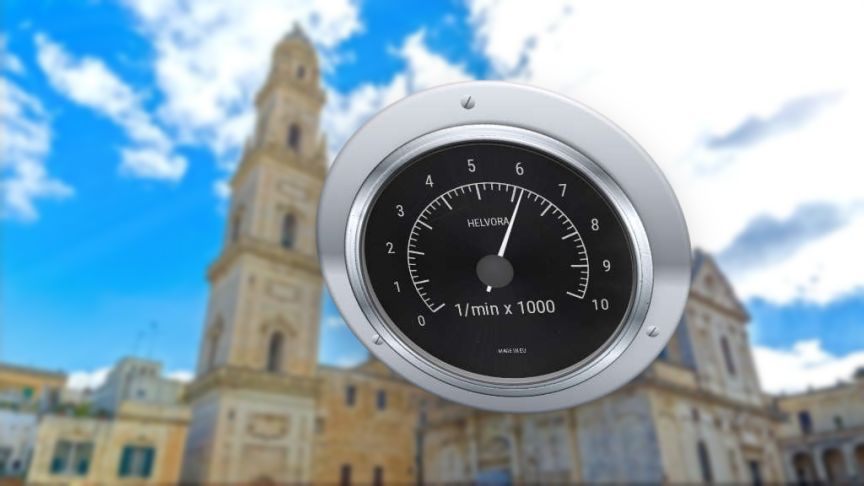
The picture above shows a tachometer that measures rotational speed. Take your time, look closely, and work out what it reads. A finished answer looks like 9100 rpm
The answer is 6200 rpm
